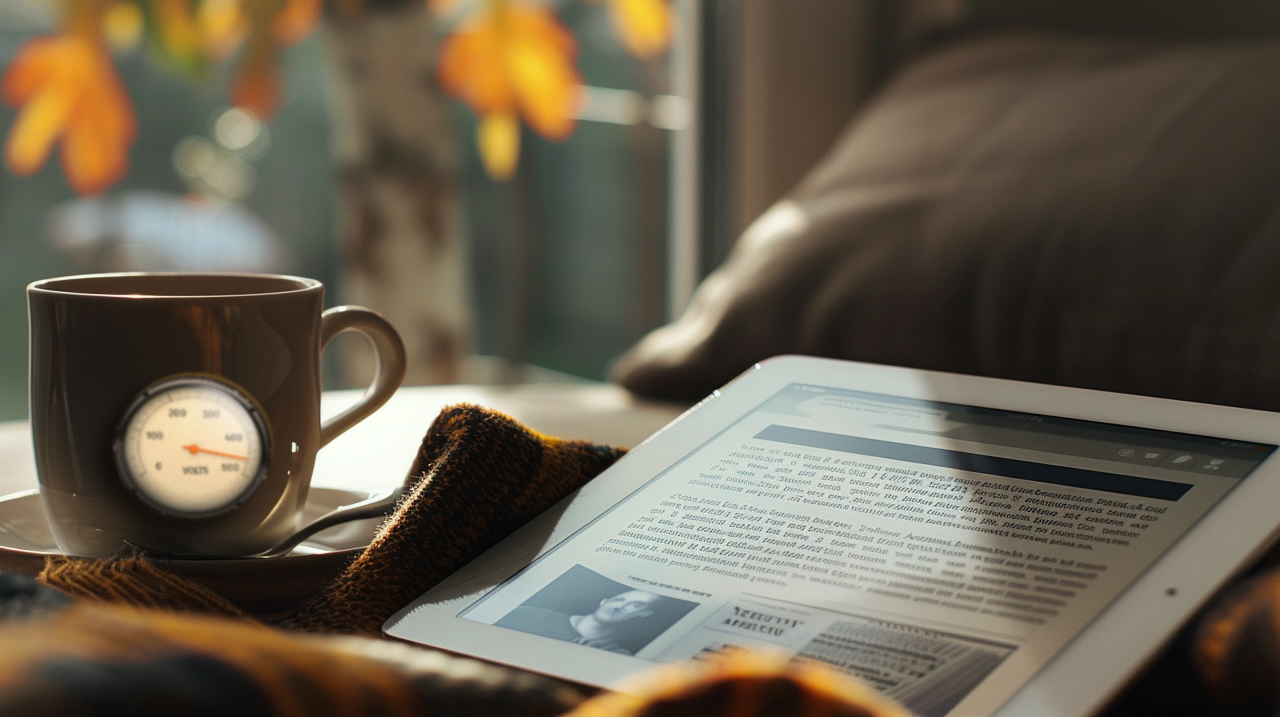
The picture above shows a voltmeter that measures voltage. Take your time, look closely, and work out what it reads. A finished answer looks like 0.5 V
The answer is 460 V
